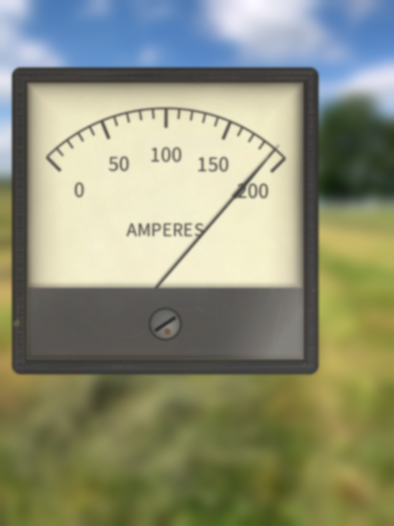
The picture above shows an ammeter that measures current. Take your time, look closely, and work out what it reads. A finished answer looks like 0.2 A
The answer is 190 A
